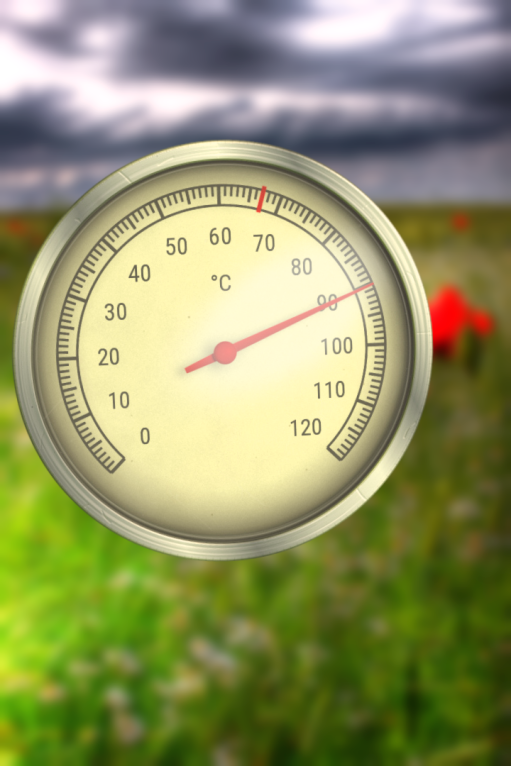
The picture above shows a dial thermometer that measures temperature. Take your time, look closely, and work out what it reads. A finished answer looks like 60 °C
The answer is 90 °C
